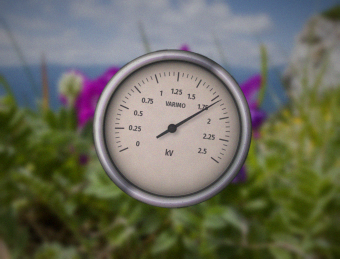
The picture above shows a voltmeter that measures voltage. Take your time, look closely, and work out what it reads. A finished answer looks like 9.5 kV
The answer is 1.8 kV
